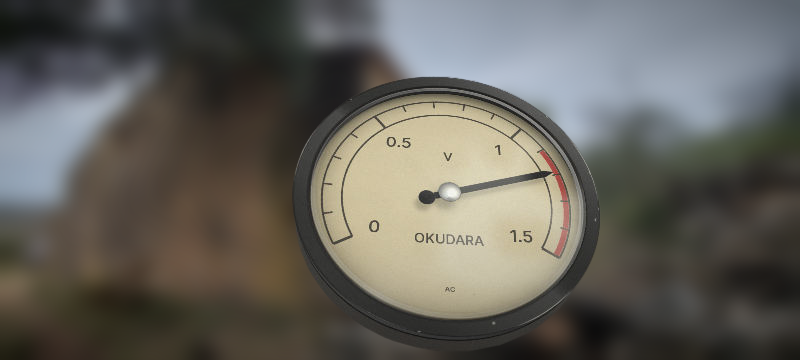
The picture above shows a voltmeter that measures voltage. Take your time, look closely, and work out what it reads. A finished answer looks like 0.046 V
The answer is 1.2 V
